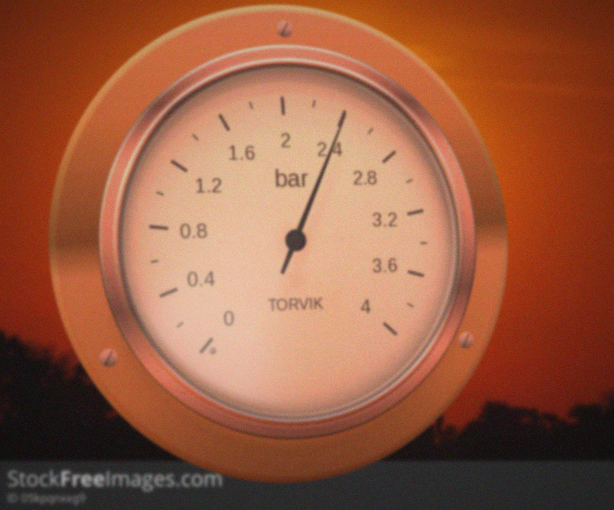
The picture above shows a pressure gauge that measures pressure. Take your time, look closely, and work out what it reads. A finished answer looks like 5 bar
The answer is 2.4 bar
